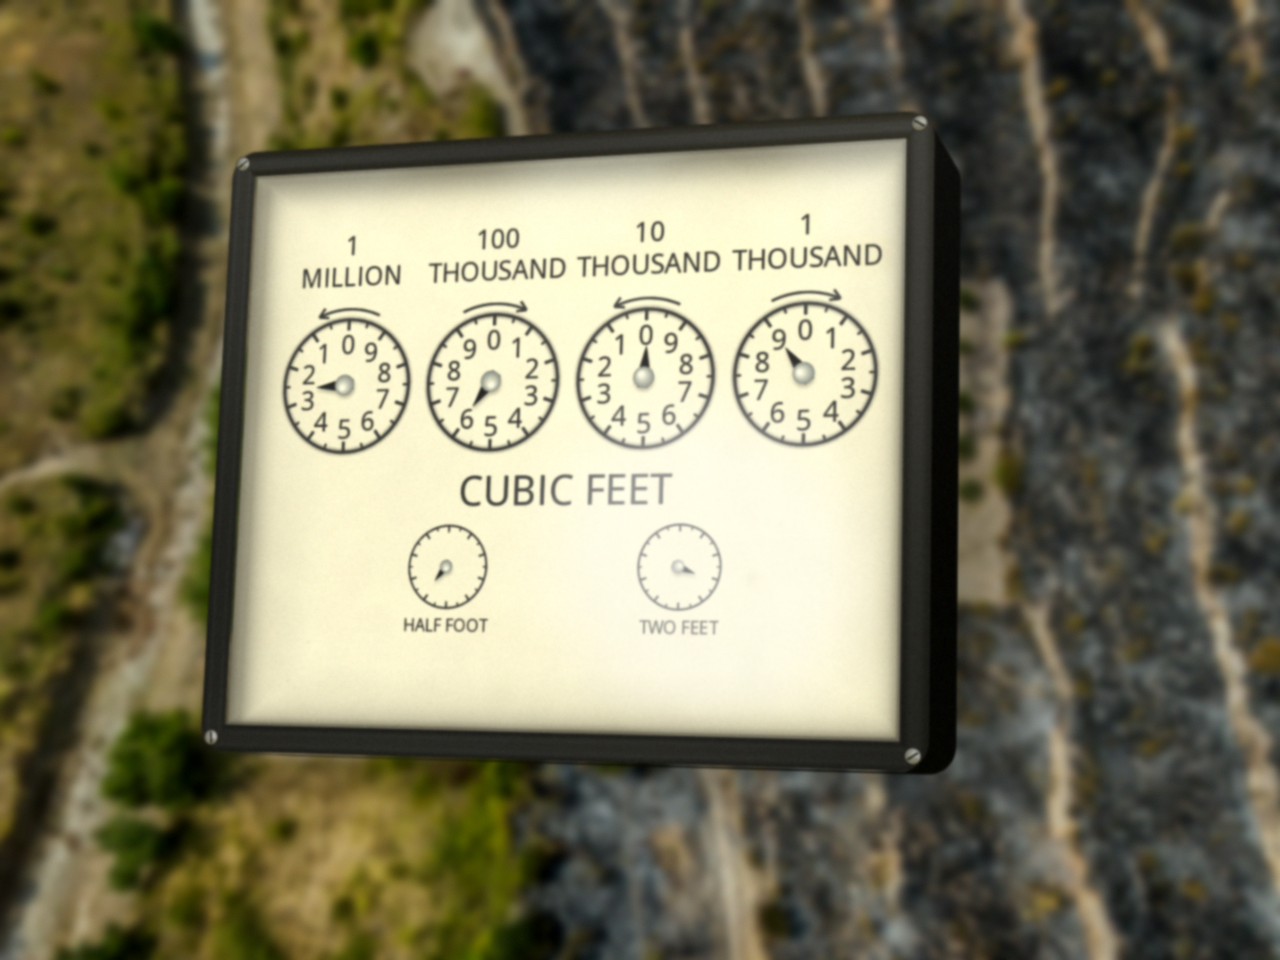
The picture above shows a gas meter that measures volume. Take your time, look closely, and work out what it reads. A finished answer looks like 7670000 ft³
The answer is 259900 ft³
